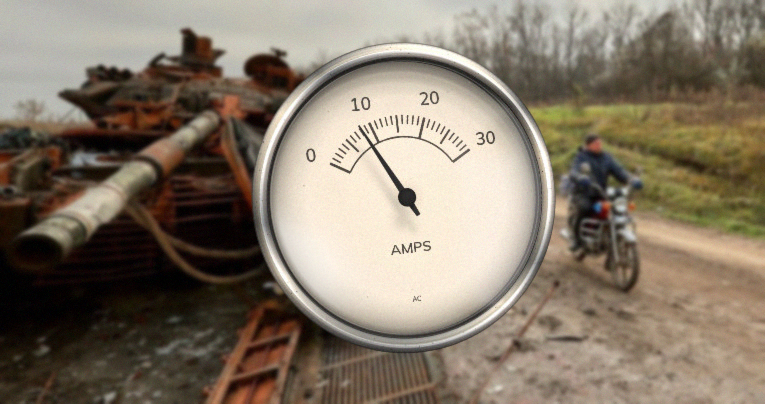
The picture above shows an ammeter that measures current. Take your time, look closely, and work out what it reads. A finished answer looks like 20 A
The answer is 8 A
